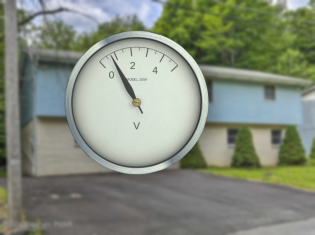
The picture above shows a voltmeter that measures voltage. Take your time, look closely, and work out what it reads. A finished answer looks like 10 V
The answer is 0.75 V
